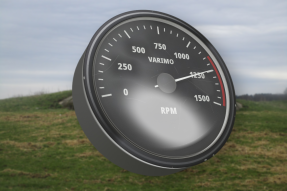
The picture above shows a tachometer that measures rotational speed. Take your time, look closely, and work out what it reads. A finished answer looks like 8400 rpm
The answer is 1250 rpm
